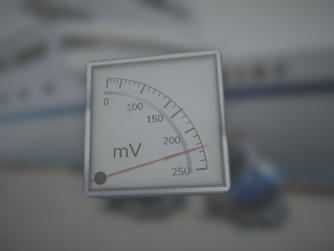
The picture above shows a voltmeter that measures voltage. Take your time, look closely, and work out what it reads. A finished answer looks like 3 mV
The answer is 225 mV
